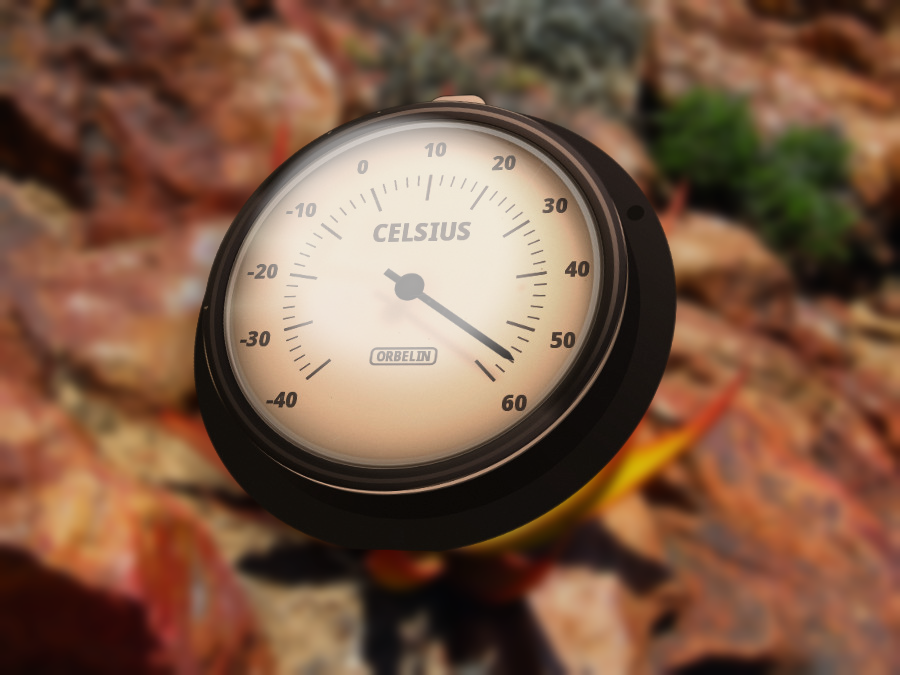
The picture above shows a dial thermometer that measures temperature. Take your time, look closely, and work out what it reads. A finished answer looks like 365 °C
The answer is 56 °C
